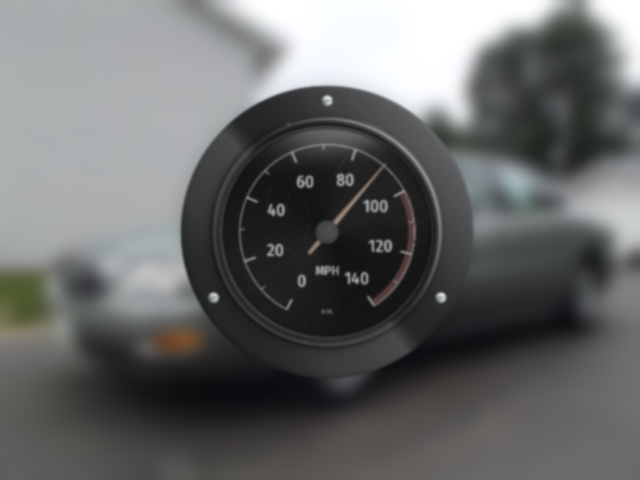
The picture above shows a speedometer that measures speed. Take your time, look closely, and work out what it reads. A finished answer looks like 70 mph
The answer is 90 mph
